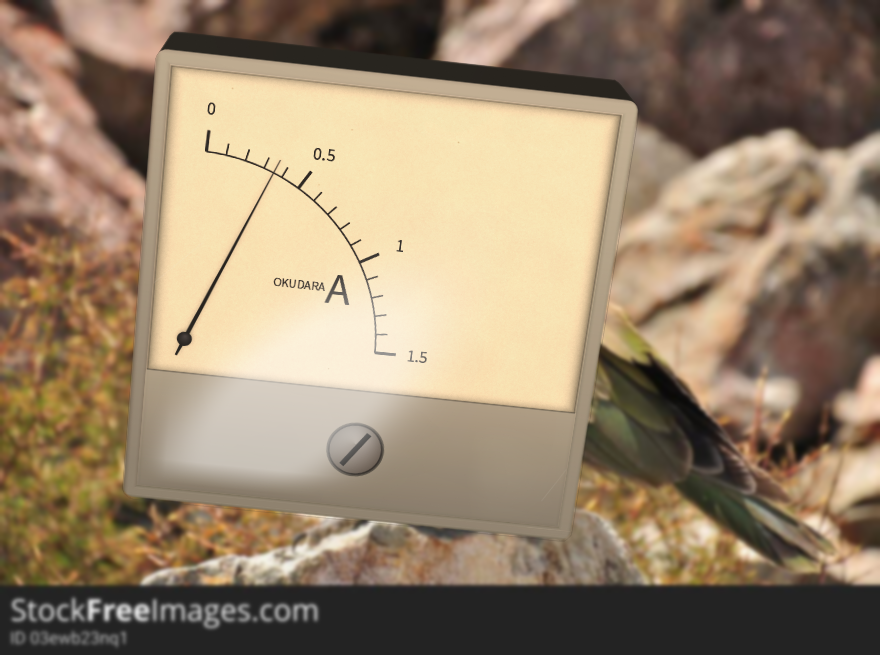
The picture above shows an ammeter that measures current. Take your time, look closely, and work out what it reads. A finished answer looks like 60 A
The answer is 0.35 A
